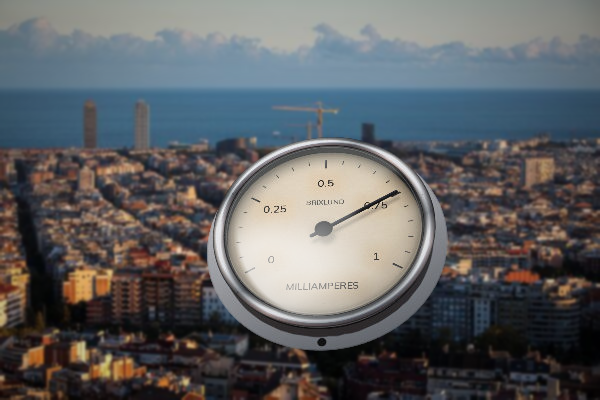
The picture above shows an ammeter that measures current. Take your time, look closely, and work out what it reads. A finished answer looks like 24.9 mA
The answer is 0.75 mA
